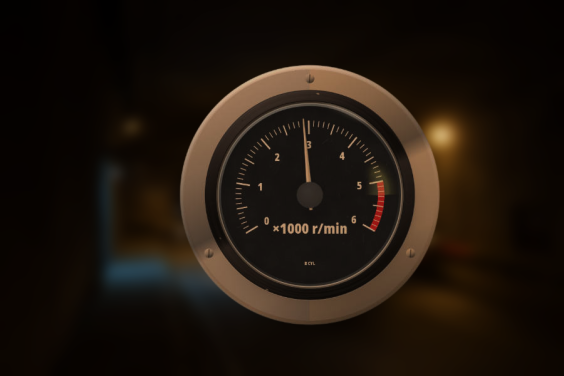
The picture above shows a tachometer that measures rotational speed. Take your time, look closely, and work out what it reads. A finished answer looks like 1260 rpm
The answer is 2900 rpm
